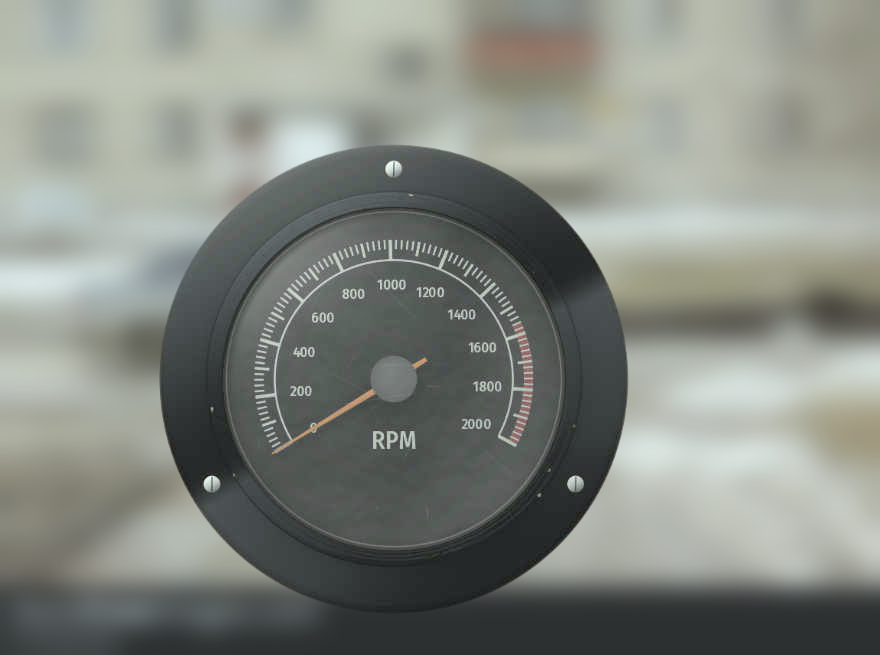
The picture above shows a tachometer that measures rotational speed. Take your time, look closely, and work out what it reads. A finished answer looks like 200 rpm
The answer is 0 rpm
